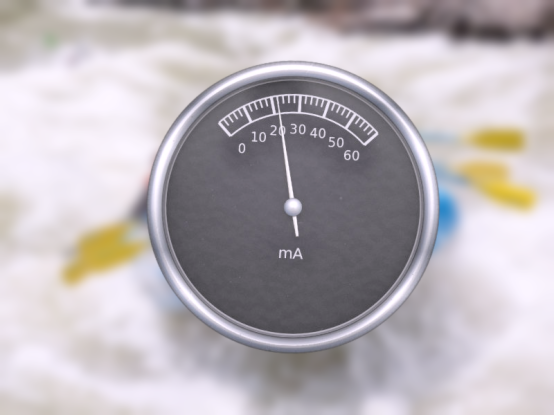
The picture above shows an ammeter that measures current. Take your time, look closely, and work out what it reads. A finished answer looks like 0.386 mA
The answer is 22 mA
